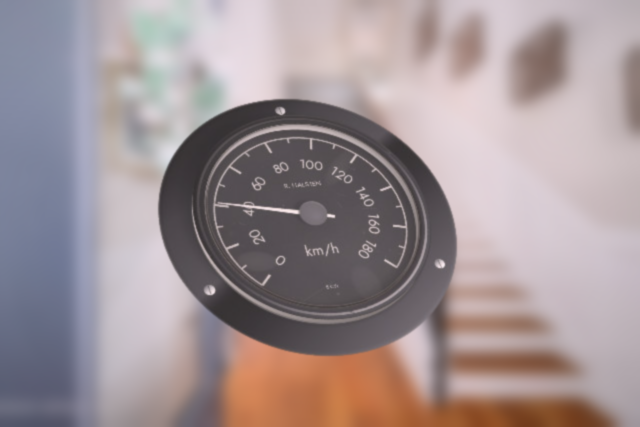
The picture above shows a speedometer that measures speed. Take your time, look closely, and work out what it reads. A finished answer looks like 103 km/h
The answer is 40 km/h
